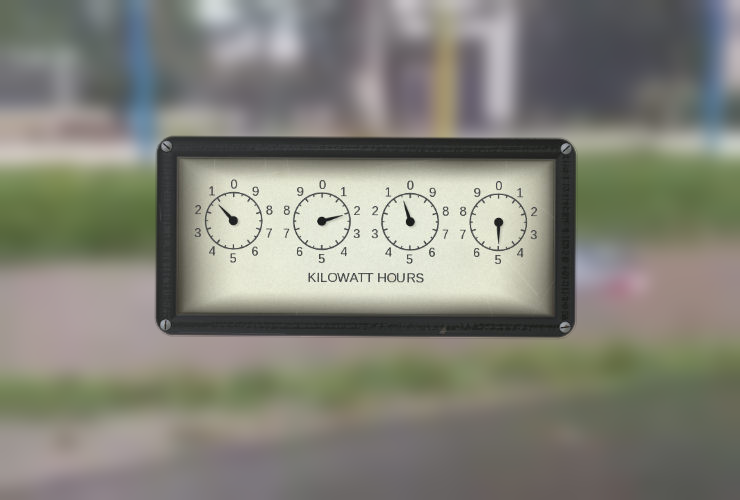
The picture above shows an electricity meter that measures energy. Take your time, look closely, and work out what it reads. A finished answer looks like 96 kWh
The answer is 1205 kWh
